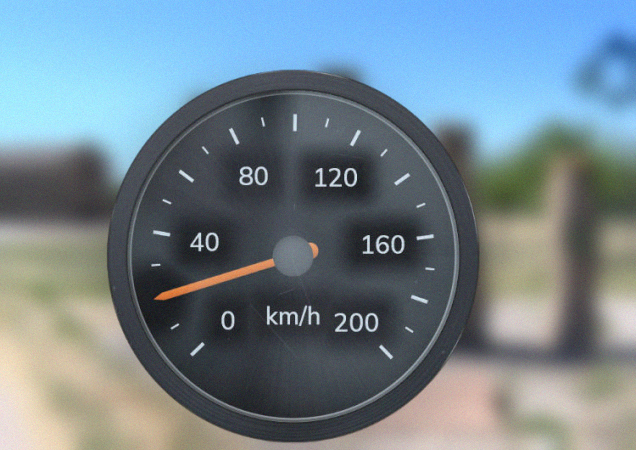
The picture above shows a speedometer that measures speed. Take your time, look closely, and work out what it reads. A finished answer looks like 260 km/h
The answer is 20 km/h
